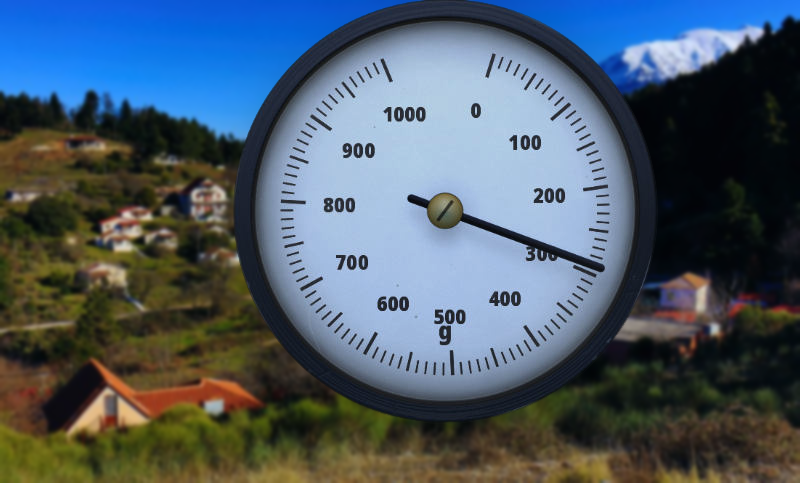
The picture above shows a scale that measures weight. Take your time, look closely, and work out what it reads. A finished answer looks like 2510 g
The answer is 290 g
